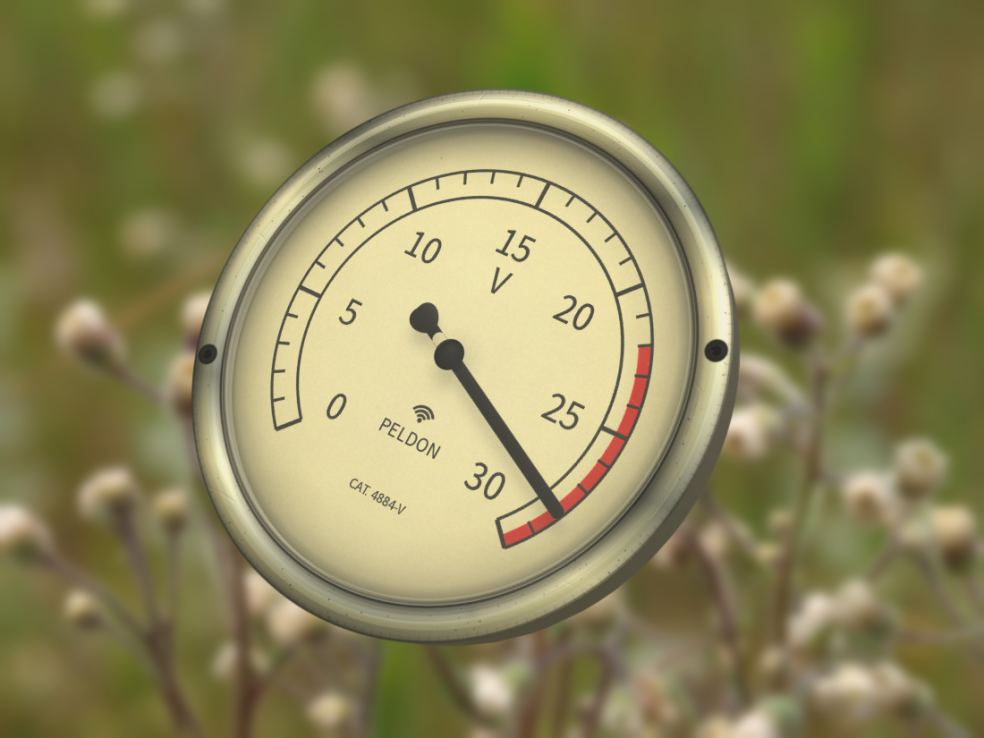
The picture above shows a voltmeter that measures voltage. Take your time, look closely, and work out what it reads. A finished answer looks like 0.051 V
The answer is 28 V
